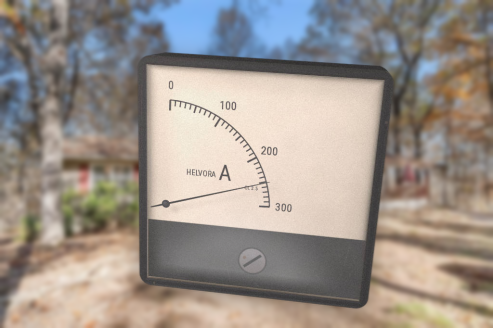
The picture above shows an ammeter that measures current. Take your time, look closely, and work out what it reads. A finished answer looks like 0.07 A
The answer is 250 A
